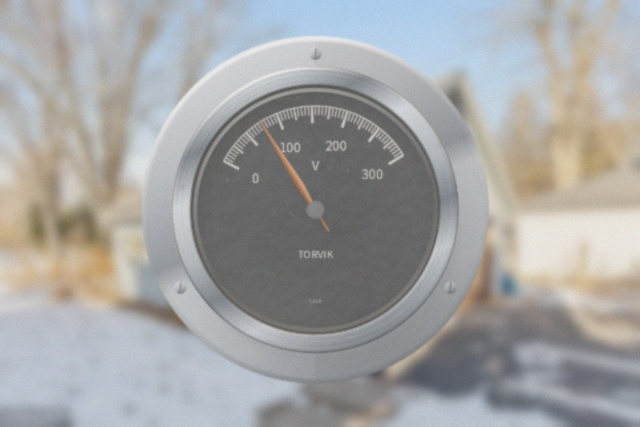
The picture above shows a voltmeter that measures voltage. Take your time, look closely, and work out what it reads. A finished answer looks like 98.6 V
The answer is 75 V
